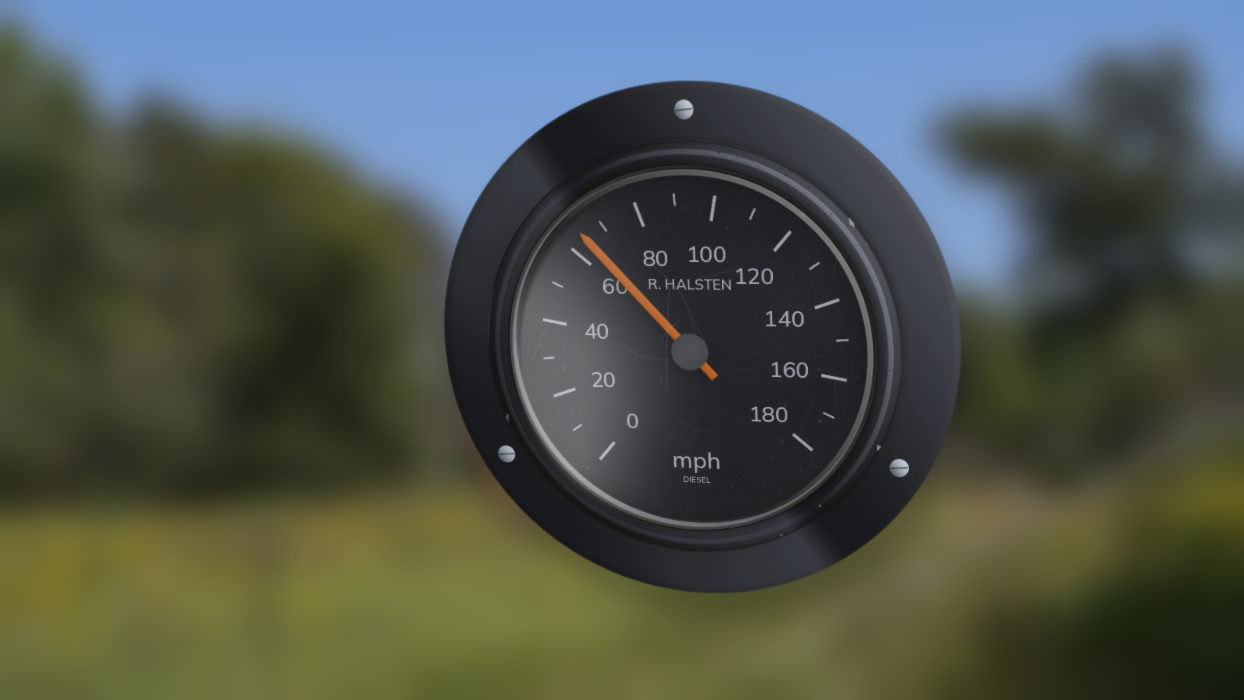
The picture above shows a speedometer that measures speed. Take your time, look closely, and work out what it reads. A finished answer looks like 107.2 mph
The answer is 65 mph
